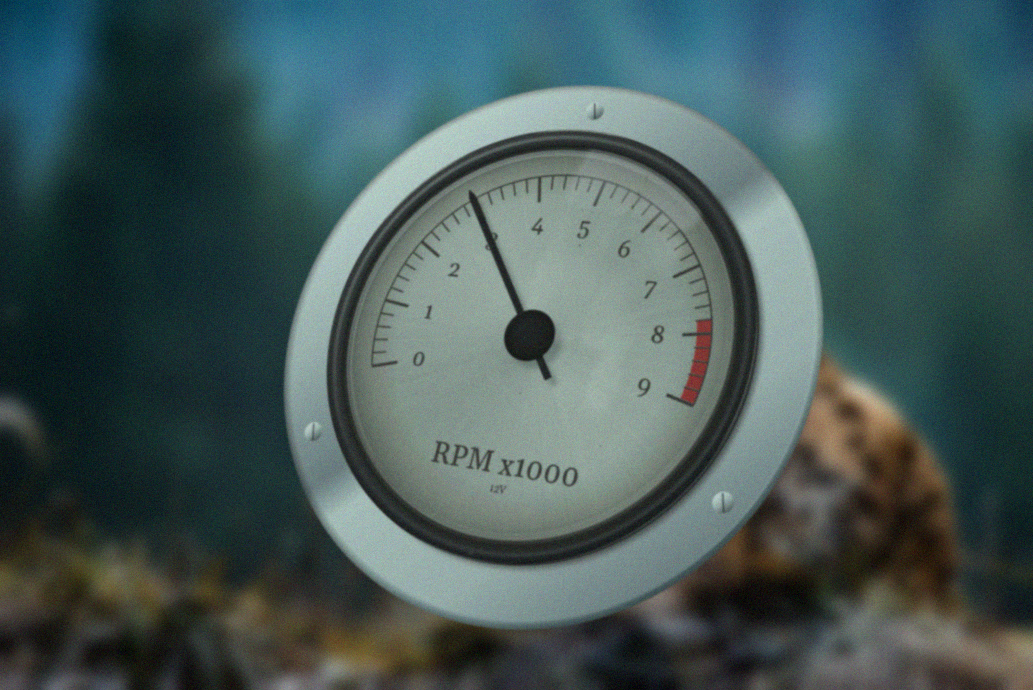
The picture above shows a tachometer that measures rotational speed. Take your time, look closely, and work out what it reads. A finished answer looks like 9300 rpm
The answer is 3000 rpm
